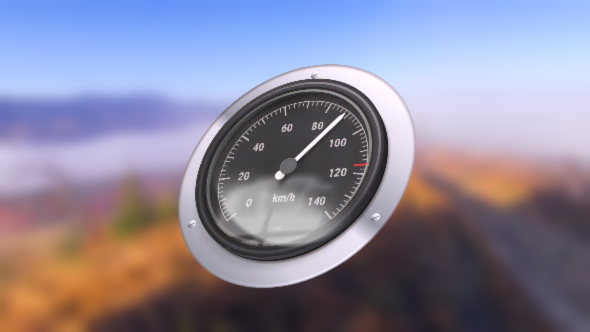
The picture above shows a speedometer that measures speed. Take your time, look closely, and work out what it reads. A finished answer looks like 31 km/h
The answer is 90 km/h
